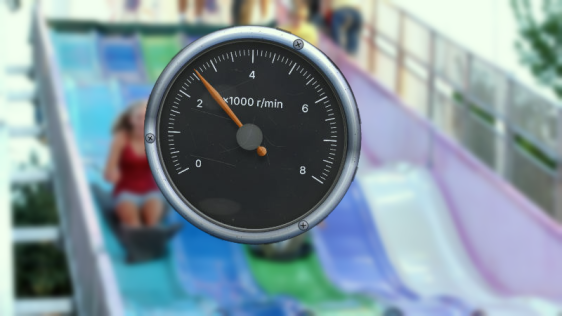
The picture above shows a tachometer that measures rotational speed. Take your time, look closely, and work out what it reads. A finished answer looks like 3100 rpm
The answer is 2600 rpm
